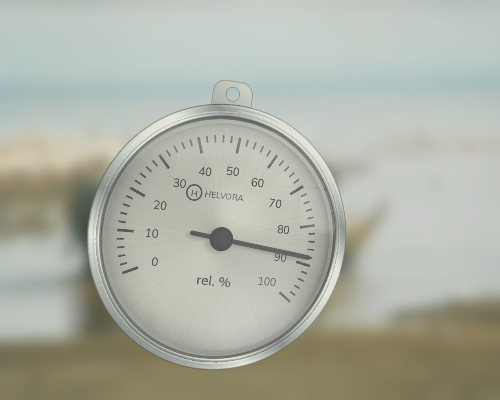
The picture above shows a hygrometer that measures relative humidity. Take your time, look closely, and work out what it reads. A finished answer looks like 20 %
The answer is 88 %
